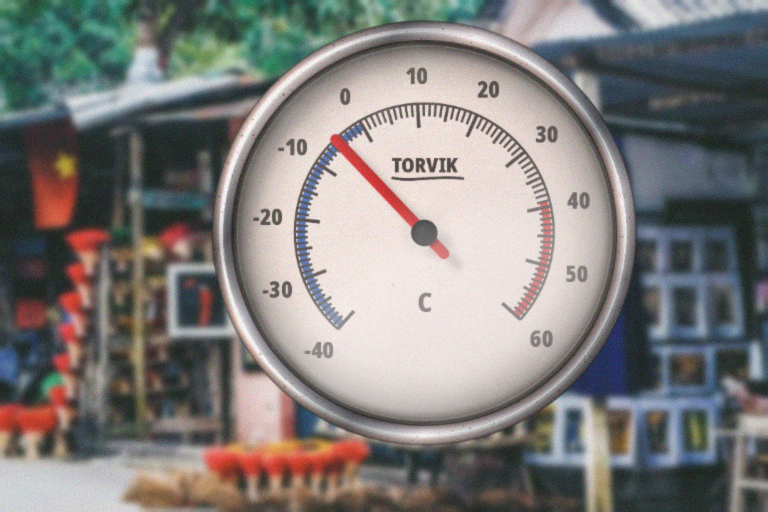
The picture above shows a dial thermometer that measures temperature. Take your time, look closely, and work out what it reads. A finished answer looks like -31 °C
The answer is -5 °C
